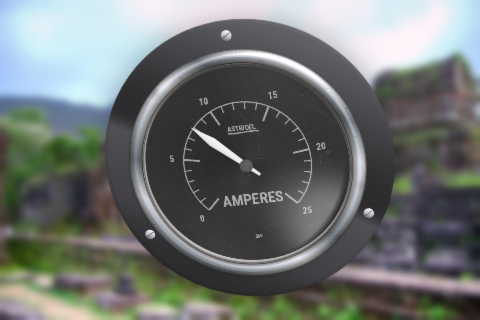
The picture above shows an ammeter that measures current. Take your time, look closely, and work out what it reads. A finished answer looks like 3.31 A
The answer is 8 A
